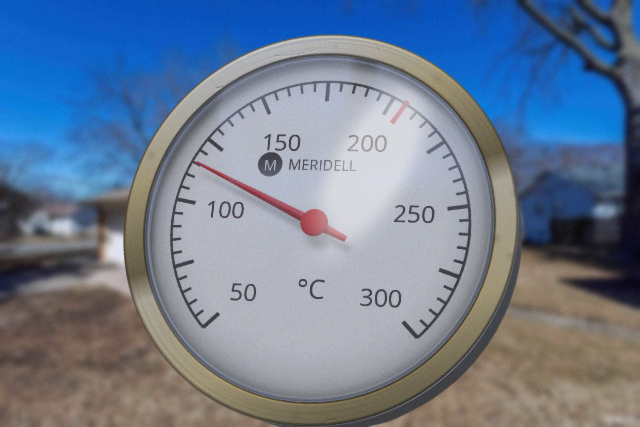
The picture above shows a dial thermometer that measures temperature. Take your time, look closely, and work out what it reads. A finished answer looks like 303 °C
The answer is 115 °C
